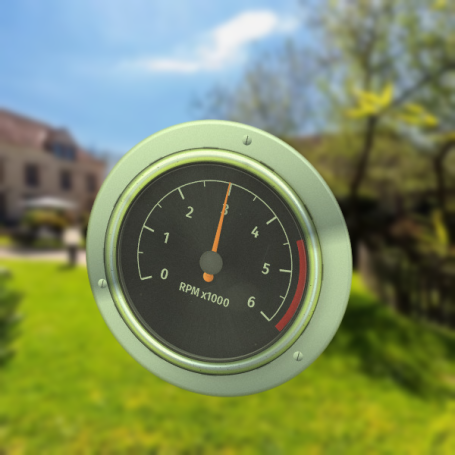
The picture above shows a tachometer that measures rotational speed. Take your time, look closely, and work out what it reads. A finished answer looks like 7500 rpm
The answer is 3000 rpm
